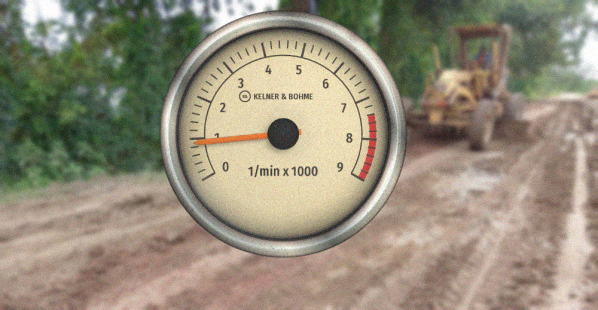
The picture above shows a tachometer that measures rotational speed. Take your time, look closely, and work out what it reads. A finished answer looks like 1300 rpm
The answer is 900 rpm
